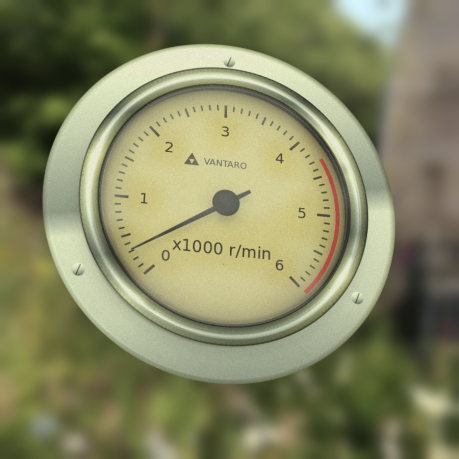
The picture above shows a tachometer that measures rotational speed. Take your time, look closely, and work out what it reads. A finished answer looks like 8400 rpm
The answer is 300 rpm
